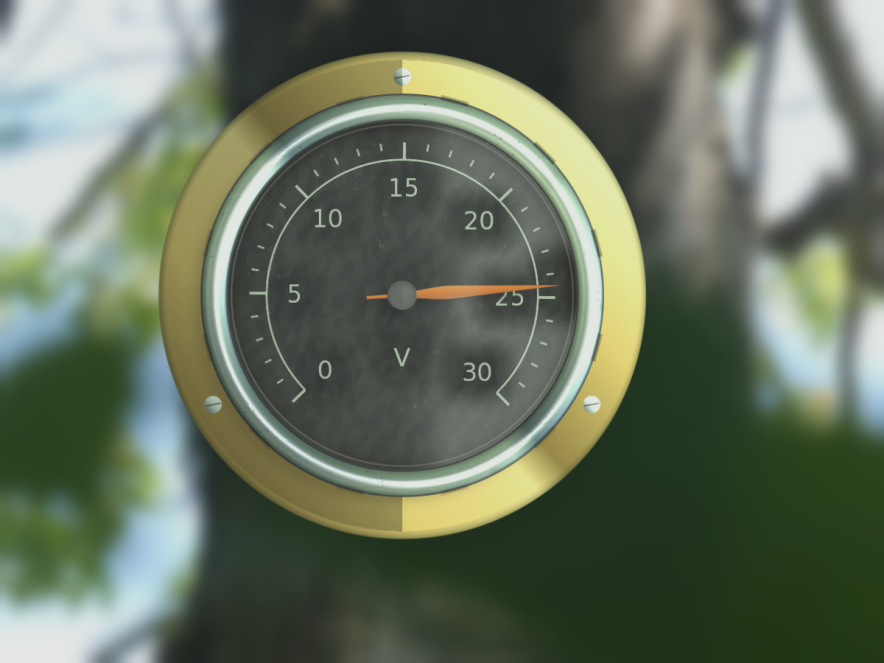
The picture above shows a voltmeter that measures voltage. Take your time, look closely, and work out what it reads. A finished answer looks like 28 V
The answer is 24.5 V
